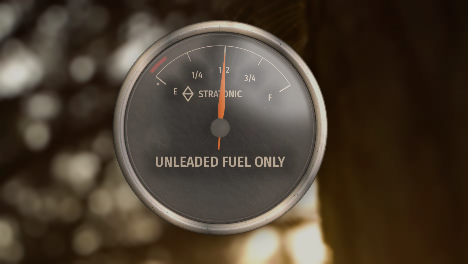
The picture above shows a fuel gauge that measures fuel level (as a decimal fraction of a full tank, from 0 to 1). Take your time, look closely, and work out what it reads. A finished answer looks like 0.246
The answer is 0.5
